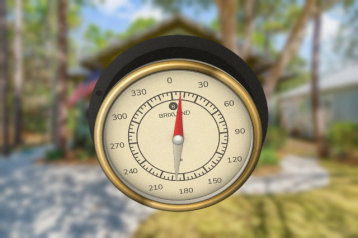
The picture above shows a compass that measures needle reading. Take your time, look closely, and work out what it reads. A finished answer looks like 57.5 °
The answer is 10 °
